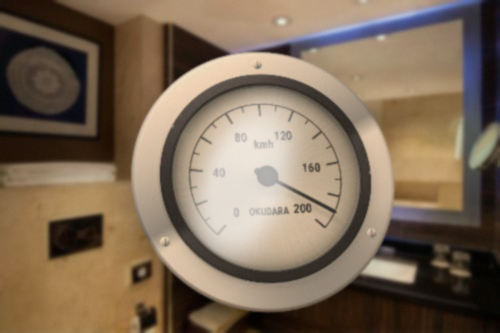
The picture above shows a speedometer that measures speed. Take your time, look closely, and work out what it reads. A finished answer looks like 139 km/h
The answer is 190 km/h
